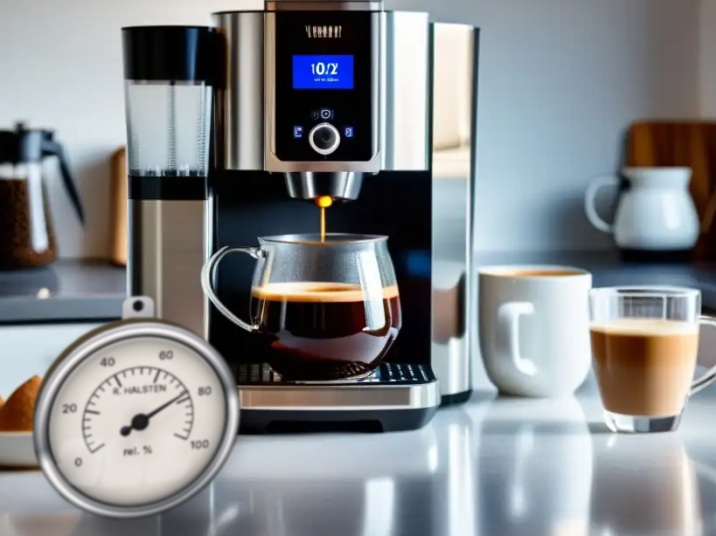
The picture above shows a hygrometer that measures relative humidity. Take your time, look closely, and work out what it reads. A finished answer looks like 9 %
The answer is 76 %
